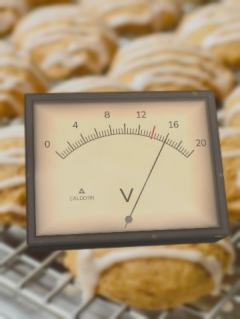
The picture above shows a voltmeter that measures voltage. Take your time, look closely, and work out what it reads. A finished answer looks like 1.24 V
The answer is 16 V
